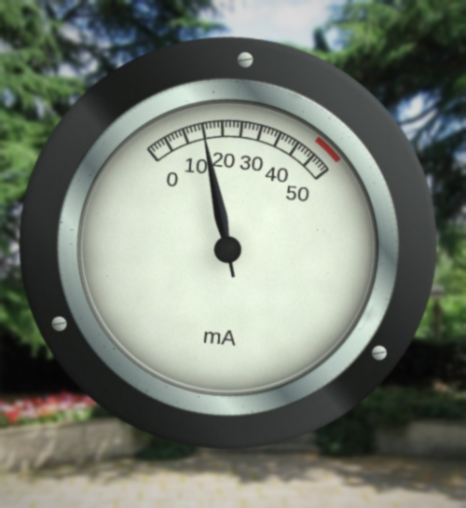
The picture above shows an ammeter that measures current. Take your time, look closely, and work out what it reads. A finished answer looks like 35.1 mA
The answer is 15 mA
